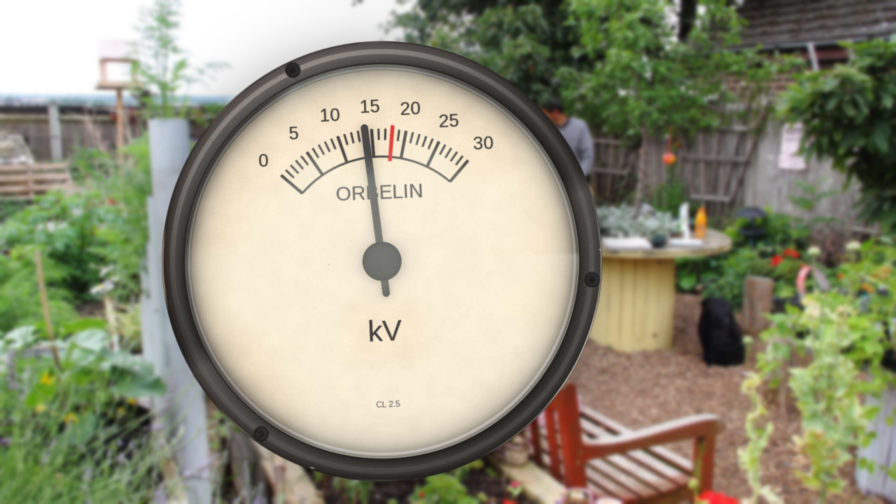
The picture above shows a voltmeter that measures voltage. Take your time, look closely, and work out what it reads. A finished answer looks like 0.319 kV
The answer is 14 kV
